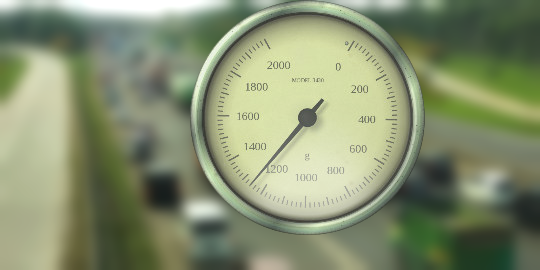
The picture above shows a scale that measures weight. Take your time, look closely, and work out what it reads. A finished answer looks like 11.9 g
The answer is 1260 g
